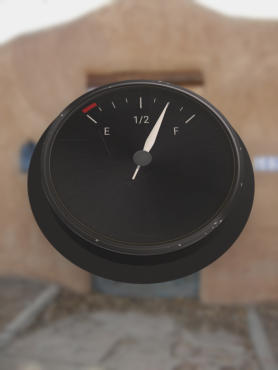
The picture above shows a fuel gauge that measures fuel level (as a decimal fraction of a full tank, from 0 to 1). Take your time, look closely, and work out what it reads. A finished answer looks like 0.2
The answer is 0.75
